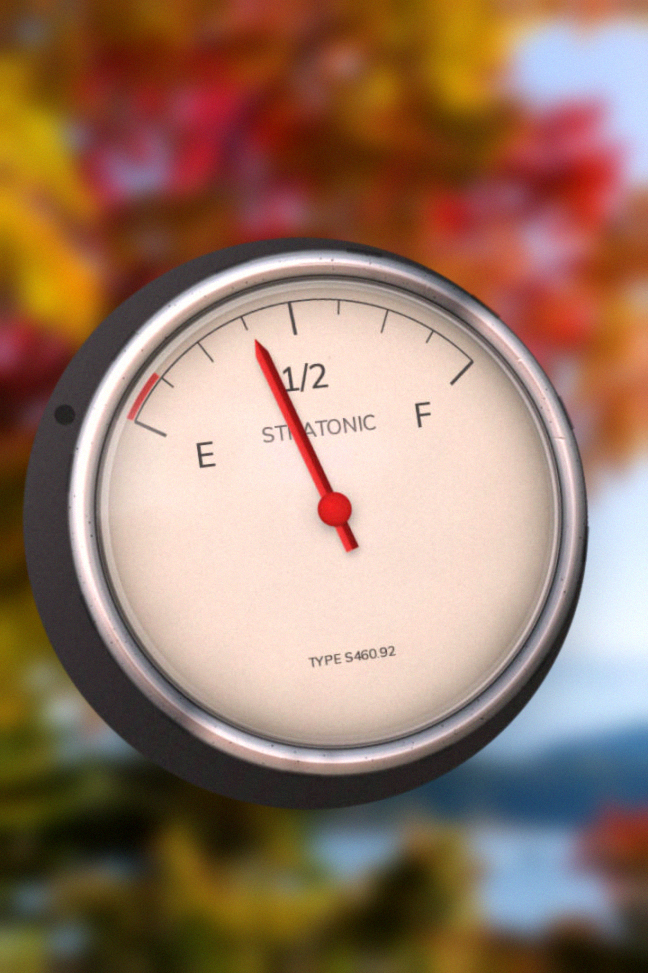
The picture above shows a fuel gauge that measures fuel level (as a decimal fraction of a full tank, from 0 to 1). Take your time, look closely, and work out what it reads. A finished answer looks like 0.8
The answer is 0.375
